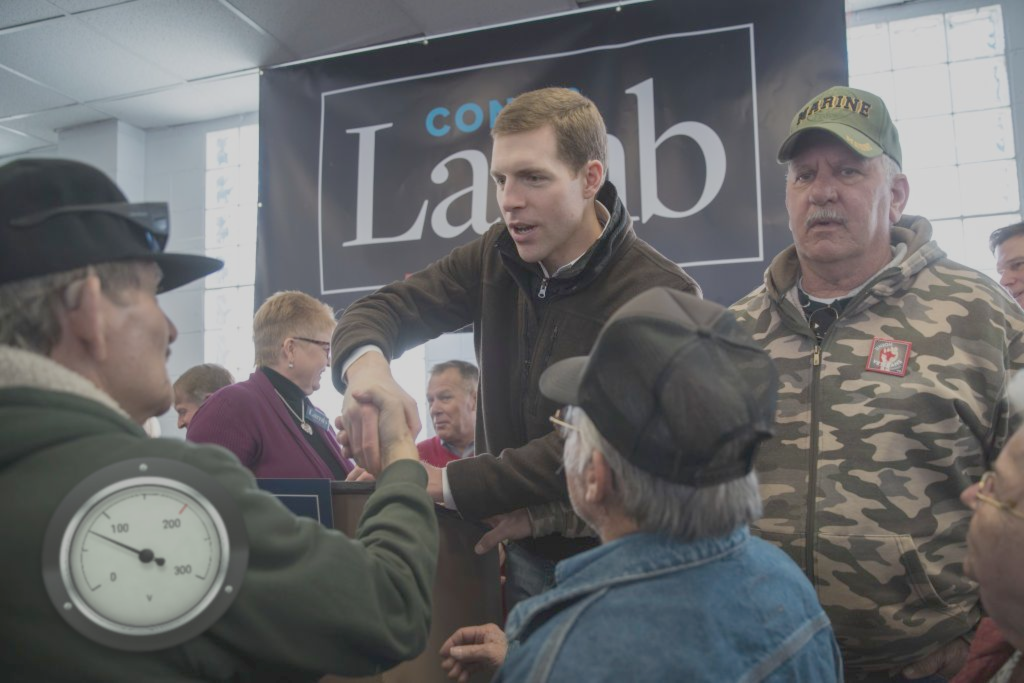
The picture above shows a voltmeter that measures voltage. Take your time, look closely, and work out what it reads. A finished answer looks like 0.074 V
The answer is 75 V
